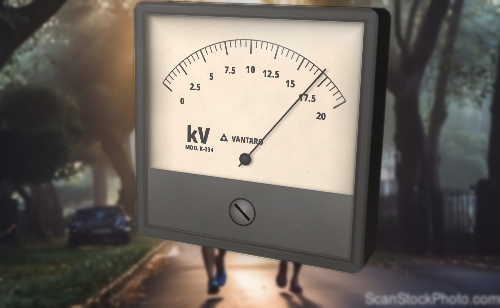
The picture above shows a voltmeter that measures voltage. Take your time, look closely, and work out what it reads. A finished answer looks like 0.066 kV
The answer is 17 kV
